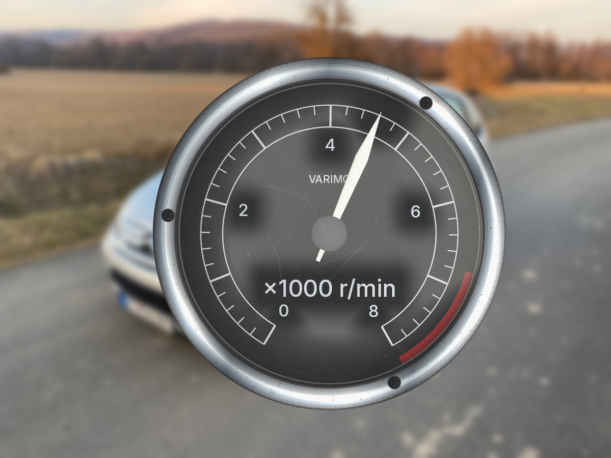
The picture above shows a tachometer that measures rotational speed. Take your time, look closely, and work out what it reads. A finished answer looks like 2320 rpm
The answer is 4600 rpm
